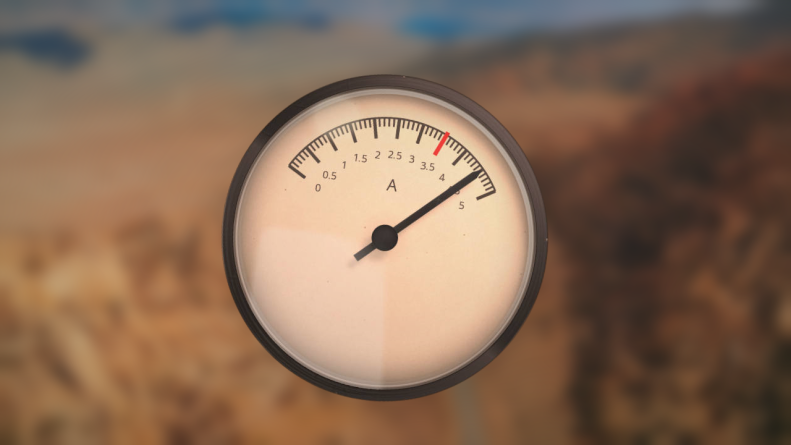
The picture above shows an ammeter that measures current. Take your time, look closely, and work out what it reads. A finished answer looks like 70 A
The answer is 4.5 A
